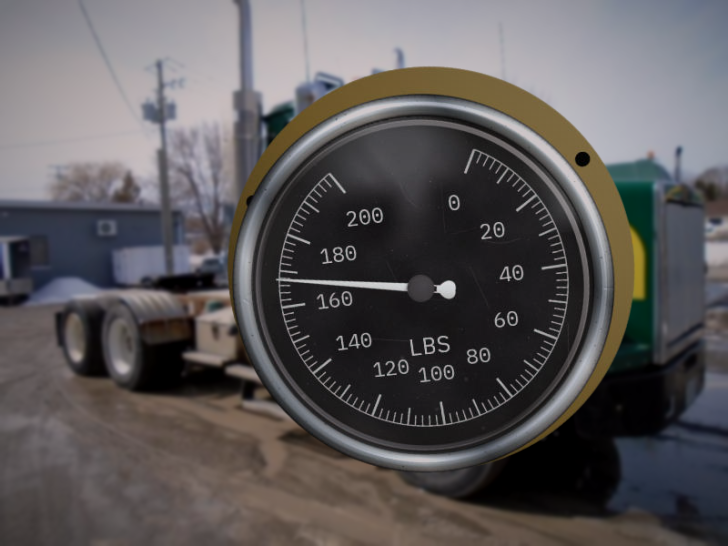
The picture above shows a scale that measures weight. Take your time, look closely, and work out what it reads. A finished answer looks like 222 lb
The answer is 168 lb
